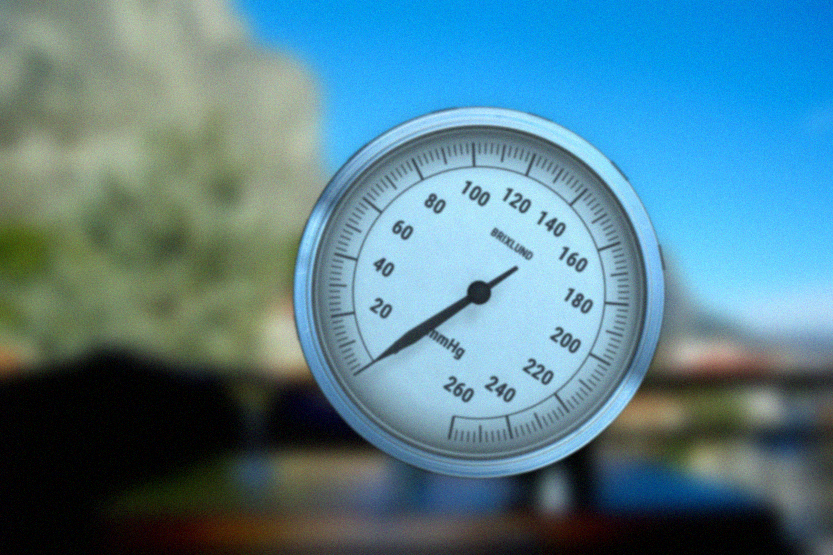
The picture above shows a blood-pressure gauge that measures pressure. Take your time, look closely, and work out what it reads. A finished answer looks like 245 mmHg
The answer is 0 mmHg
